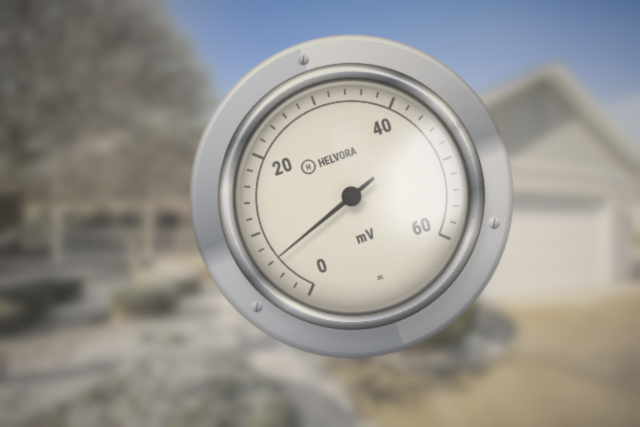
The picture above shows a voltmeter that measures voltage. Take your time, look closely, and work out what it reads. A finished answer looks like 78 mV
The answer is 6 mV
